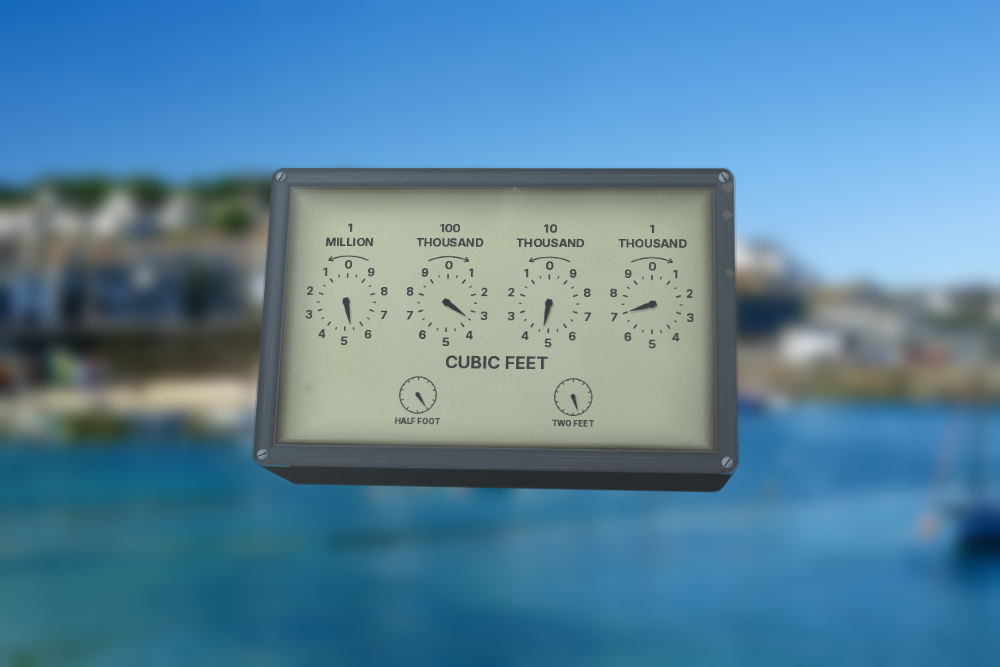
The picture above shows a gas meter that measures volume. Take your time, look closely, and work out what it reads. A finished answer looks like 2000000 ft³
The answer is 534700 ft³
